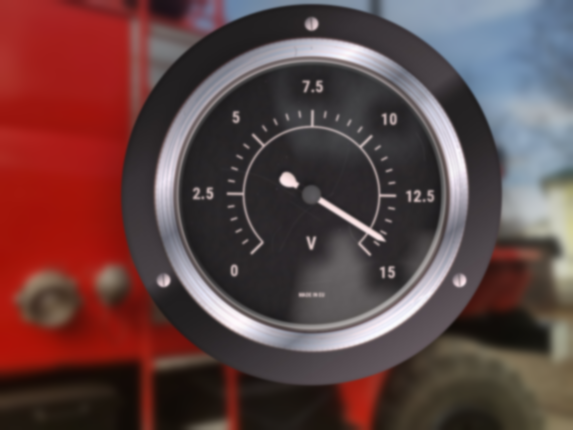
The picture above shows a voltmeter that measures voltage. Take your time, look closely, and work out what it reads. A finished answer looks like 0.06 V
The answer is 14.25 V
